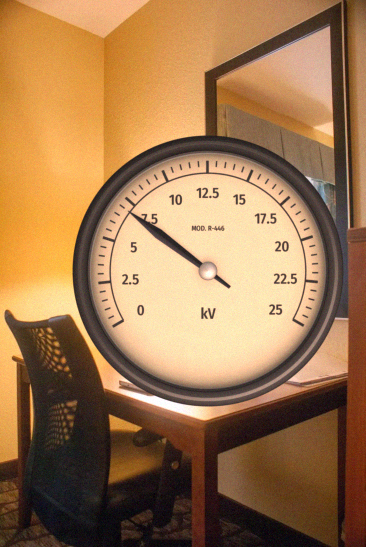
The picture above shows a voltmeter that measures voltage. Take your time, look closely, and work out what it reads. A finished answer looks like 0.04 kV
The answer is 7 kV
